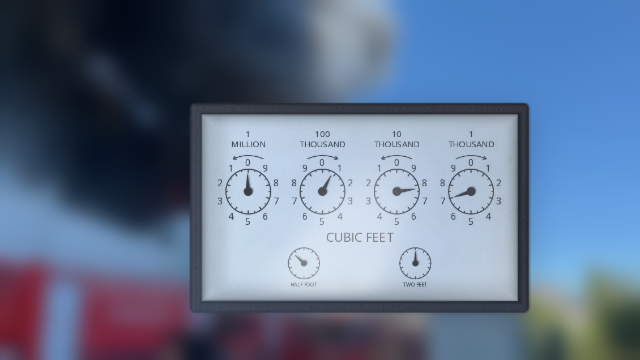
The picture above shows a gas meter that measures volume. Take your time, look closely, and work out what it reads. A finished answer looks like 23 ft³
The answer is 7700 ft³
